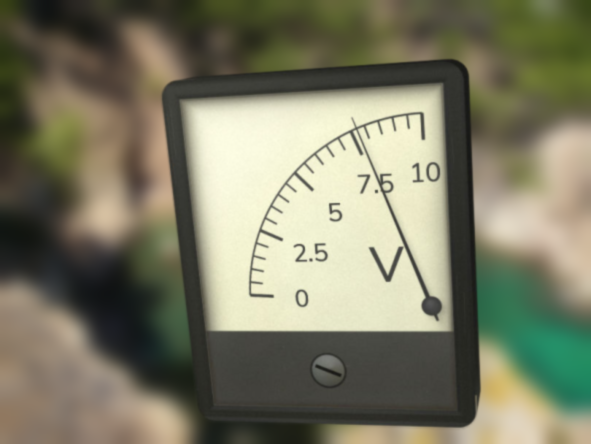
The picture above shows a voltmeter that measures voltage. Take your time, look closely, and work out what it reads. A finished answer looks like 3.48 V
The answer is 7.75 V
